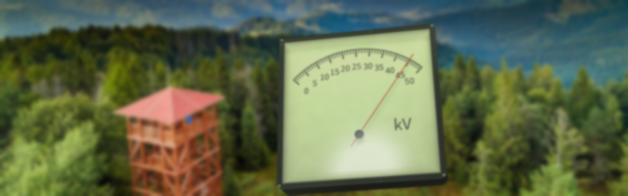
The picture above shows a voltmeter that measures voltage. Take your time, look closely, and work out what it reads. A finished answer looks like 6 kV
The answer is 45 kV
